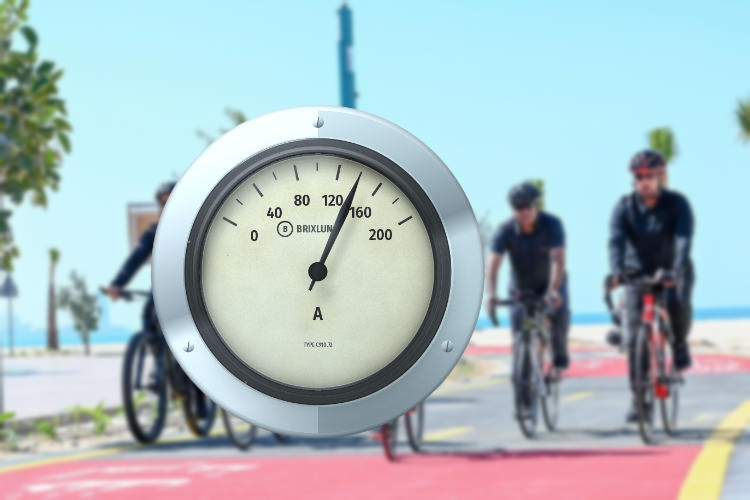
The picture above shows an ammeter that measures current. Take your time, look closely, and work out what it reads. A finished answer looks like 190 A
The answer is 140 A
